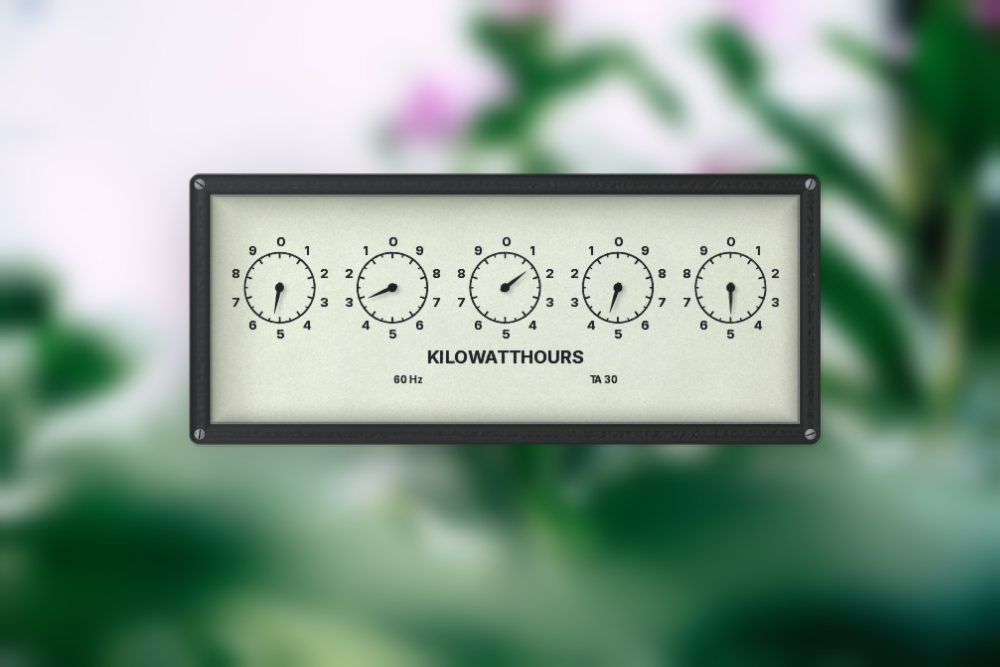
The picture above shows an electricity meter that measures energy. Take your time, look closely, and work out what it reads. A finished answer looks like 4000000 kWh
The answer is 53145 kWh
